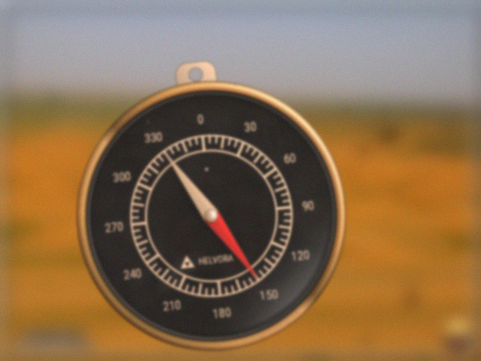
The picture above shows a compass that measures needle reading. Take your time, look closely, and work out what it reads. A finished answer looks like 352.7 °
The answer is 150 °
